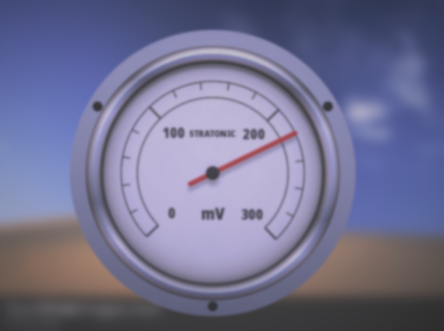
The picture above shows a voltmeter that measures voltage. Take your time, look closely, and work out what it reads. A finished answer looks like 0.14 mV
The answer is 220 mV
